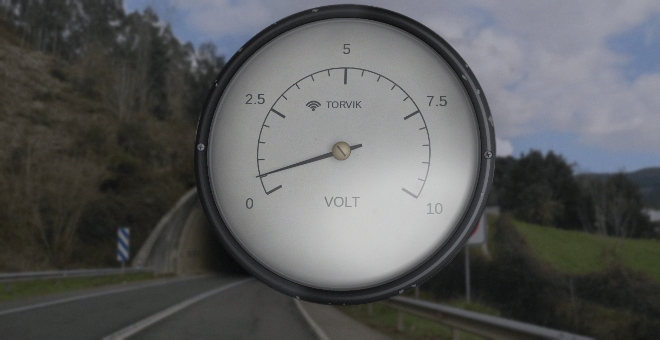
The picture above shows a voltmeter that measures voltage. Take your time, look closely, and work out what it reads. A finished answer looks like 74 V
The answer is 0.5 V
